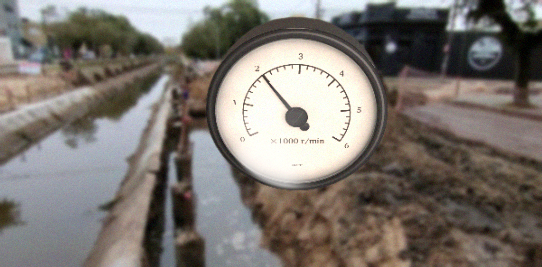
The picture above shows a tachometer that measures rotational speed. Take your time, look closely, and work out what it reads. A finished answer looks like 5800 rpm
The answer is 2000 rpm
